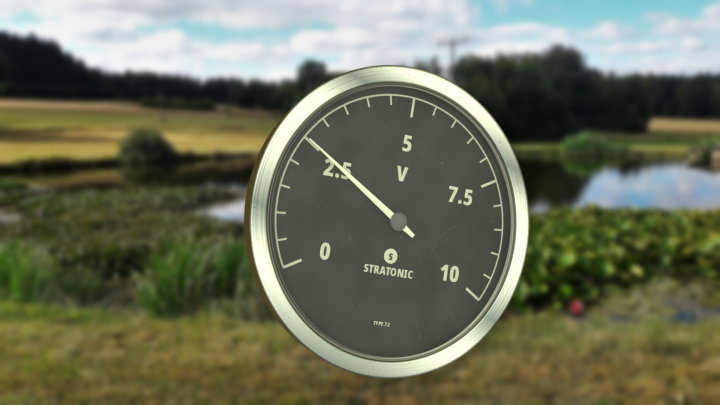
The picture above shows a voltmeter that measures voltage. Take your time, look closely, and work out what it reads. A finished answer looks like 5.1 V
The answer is 2.5 V
